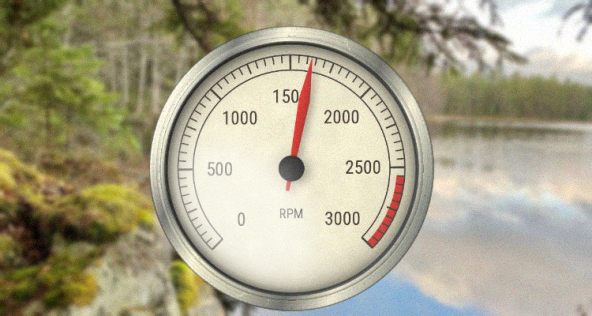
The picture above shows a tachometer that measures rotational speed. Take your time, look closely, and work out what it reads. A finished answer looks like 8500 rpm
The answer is 1625 rpm
